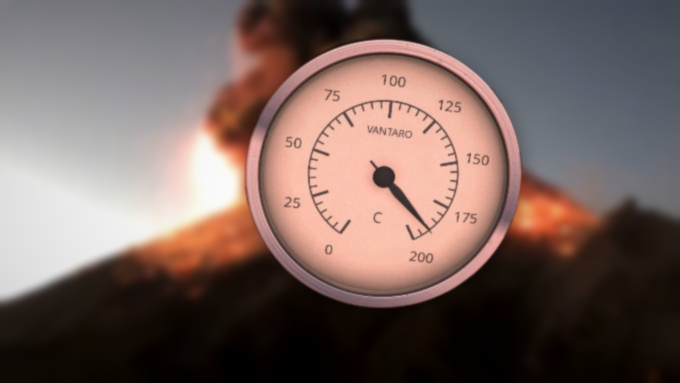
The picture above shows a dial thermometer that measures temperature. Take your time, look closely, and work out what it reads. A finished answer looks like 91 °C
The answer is 190 °C
